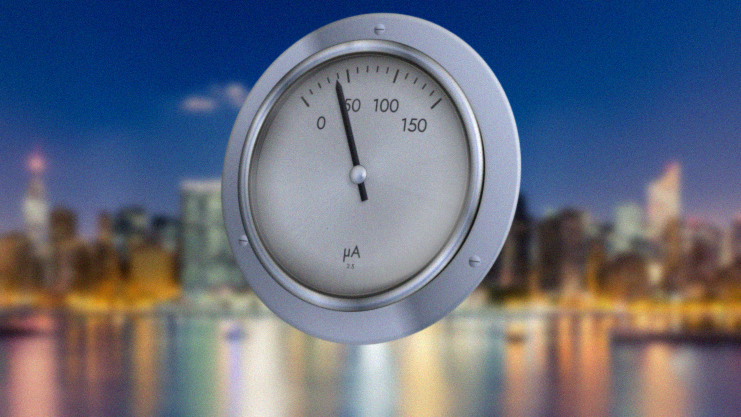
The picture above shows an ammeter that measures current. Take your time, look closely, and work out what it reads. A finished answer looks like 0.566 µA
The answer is 40 µA
